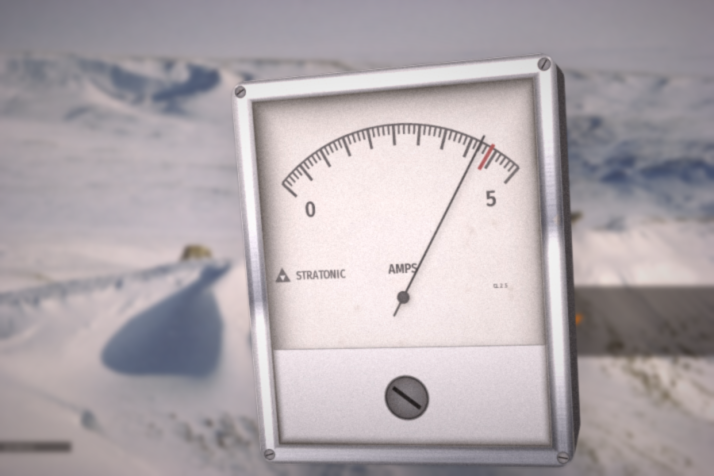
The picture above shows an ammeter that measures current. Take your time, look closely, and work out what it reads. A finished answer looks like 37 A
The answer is 4.2 A
